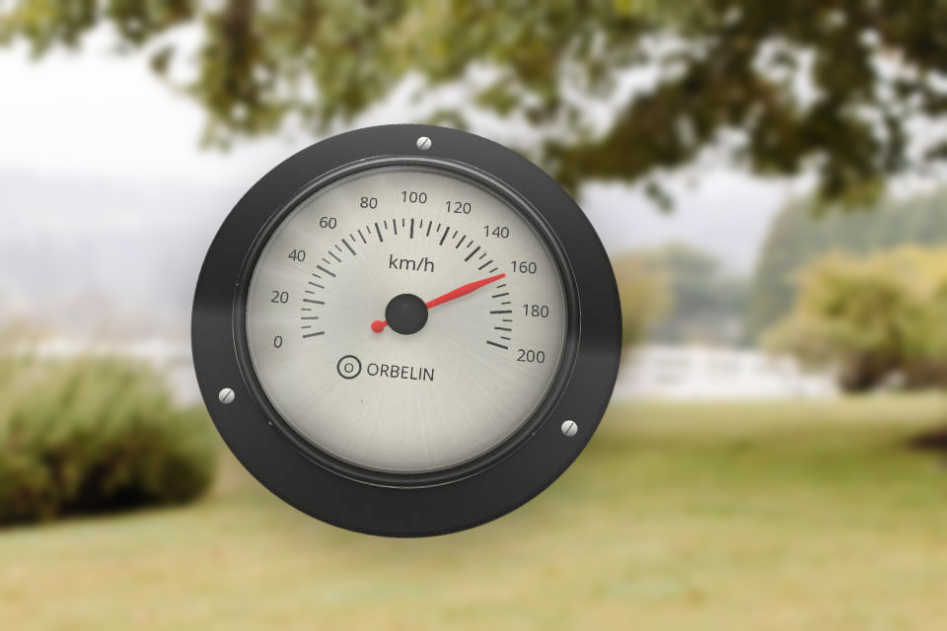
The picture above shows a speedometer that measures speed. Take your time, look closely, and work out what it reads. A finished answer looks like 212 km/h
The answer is 160 km/h
